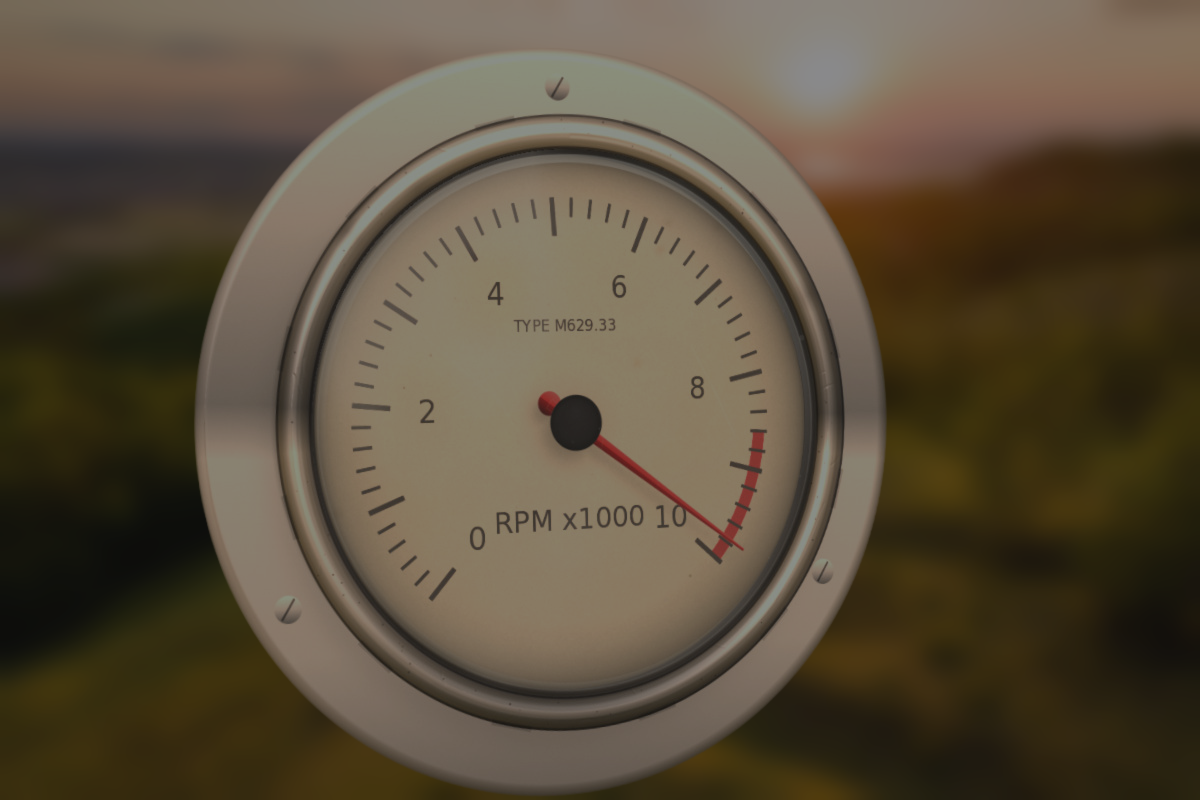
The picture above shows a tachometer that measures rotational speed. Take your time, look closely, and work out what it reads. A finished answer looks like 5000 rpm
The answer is 9800 rpm
